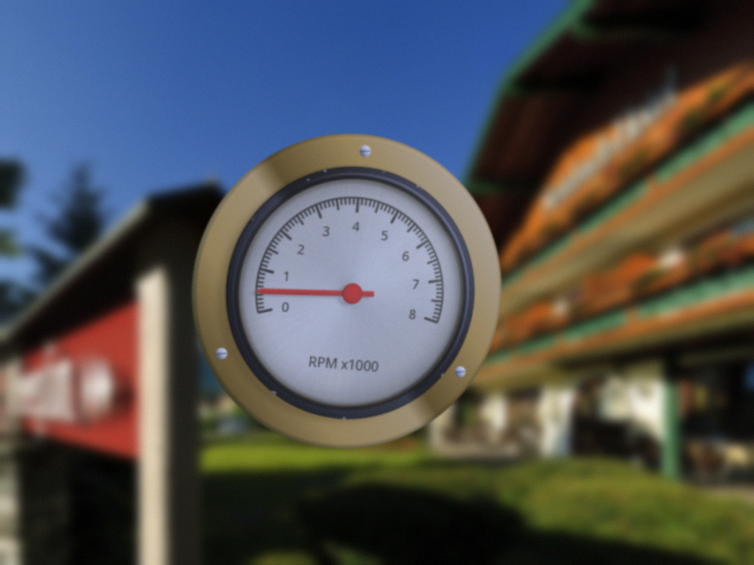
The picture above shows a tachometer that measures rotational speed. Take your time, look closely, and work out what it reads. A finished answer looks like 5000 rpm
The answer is 500 rpm
